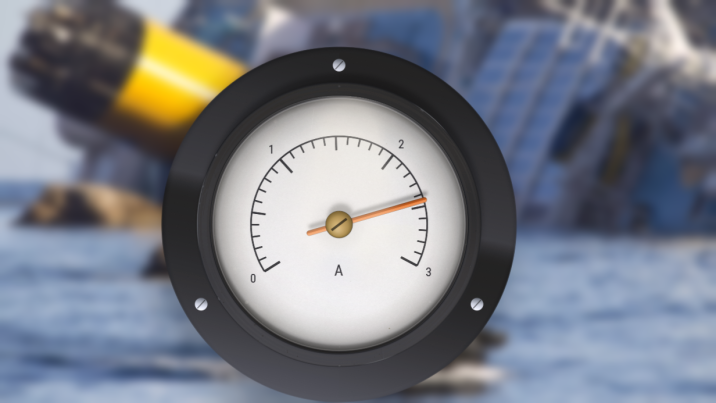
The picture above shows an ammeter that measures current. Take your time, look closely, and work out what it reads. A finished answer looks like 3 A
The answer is 2.45 A
